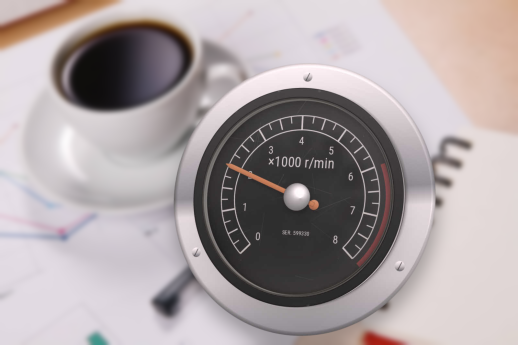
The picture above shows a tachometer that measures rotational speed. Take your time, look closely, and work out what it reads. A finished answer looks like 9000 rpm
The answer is 2000 rpm
